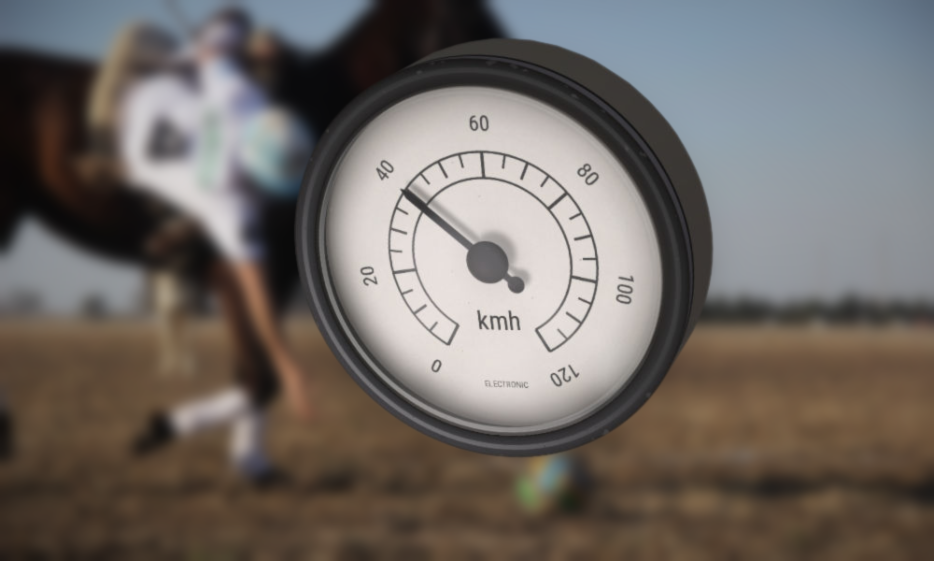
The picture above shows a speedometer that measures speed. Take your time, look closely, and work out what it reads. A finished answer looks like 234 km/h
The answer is 40 km/h
